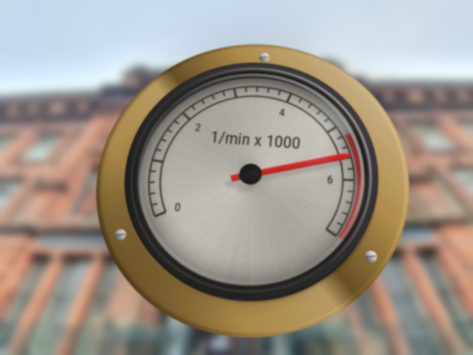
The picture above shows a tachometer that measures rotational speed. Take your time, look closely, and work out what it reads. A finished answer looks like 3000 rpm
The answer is 5600 rpm
